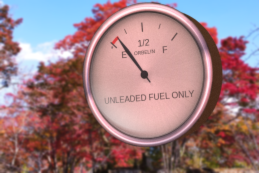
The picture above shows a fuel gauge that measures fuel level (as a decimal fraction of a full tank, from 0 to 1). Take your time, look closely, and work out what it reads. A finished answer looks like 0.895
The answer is 0.125
